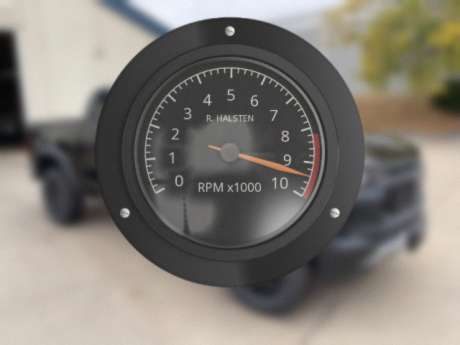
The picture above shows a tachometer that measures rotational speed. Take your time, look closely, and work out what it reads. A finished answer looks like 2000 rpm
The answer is 9400 rpm
